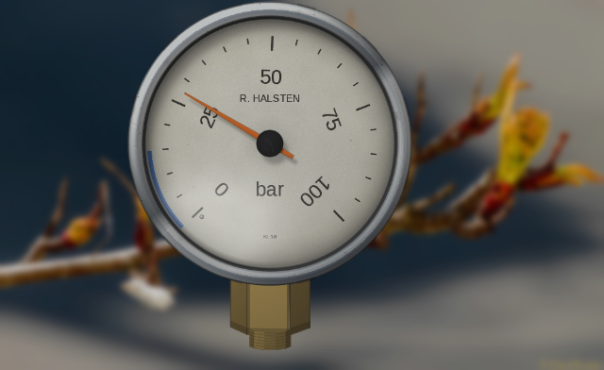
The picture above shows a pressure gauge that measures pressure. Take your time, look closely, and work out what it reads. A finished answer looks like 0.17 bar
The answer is 27.5 bar
